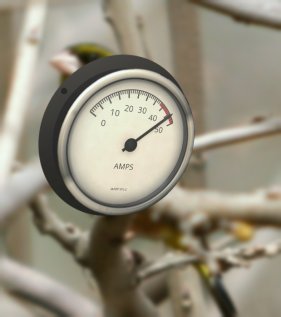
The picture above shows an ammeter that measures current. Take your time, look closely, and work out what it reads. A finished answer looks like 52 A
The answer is 45 A
